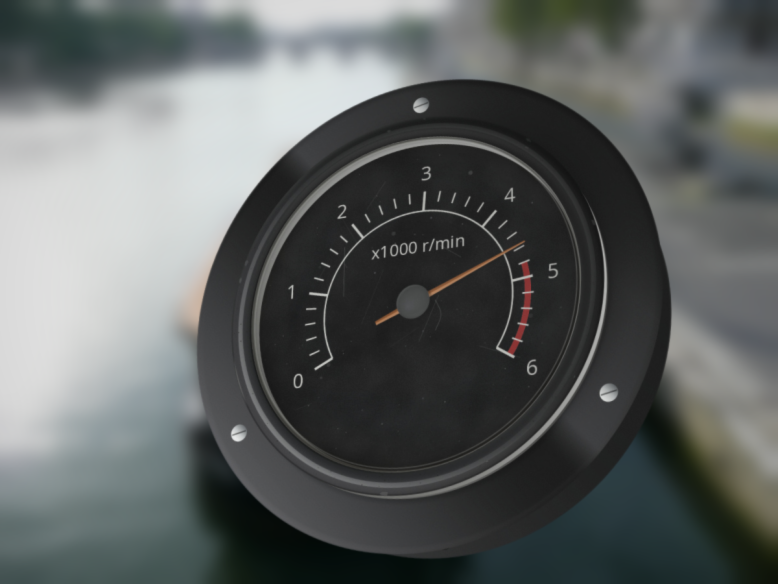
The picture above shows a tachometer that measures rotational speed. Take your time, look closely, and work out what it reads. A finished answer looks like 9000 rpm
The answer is 4600 rpm
